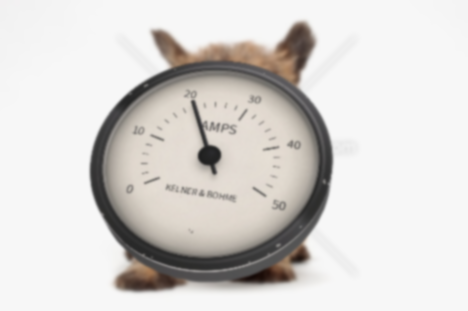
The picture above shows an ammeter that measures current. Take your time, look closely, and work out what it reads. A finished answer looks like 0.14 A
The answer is 20 A
